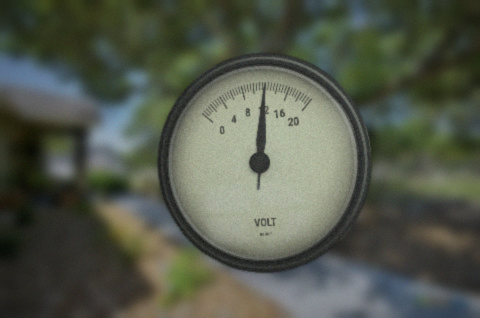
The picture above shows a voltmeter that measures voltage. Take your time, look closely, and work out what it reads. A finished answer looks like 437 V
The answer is 12 V
